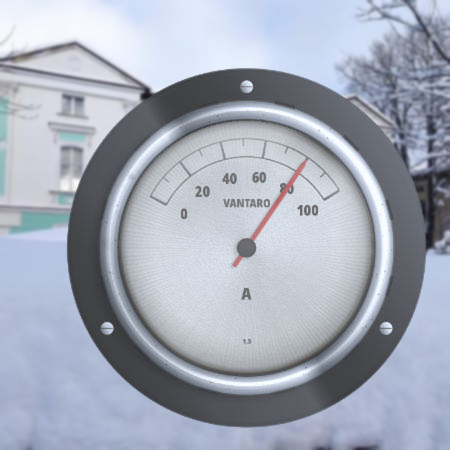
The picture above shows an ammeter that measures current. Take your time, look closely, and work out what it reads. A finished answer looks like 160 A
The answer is 80 A
